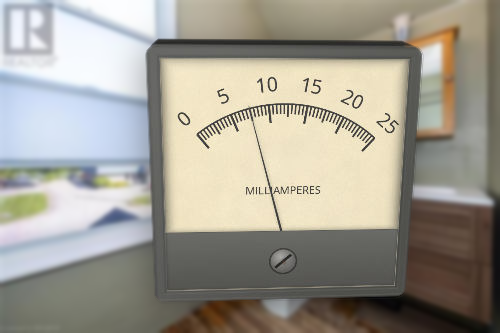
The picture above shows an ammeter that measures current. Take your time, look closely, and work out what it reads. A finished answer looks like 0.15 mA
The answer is 7.5 mA
